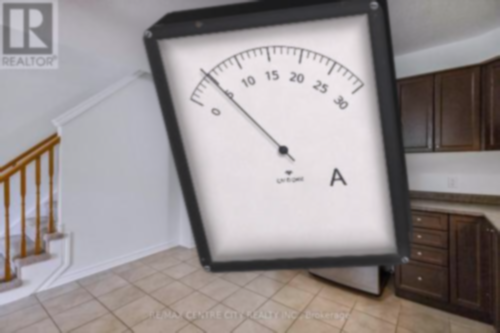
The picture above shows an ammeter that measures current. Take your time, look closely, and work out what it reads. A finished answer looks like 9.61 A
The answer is 5 A
